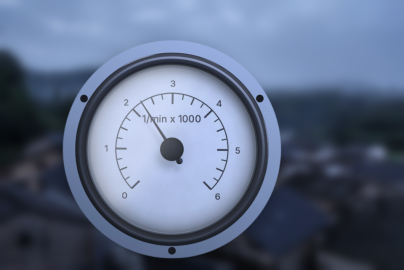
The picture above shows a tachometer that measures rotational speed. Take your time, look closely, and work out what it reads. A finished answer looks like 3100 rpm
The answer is 2250 rpm
